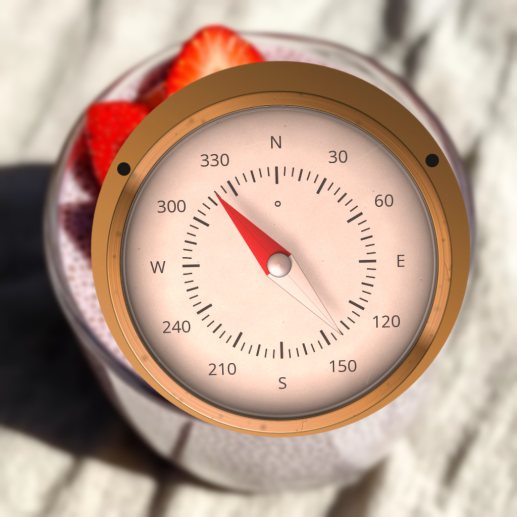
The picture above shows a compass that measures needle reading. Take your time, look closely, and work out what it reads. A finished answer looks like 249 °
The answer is 320 °
